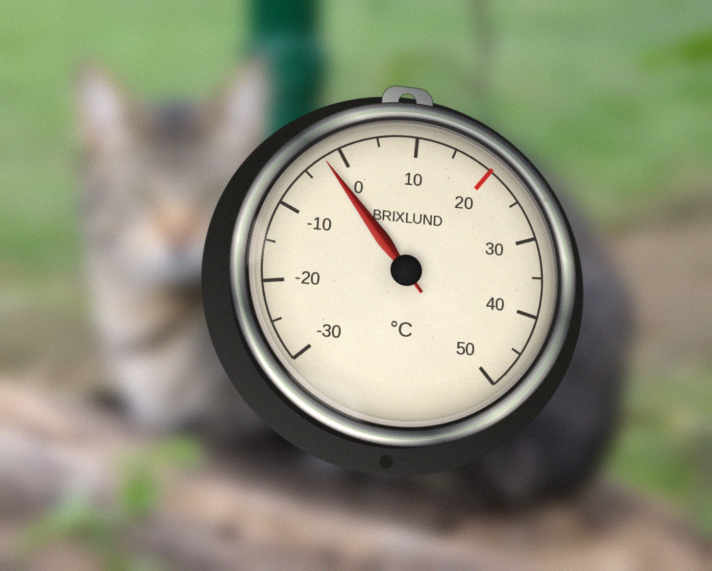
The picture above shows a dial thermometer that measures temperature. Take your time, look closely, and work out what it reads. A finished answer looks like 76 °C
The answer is -2.5 °C
